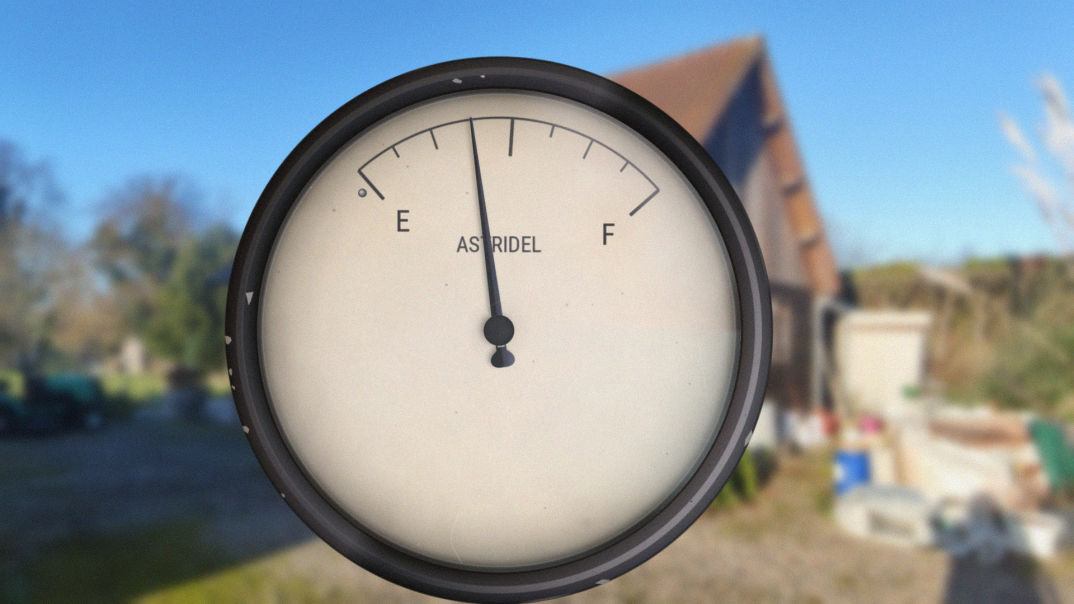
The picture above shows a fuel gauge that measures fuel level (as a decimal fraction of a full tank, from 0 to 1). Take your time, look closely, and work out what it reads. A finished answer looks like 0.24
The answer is 0.375
